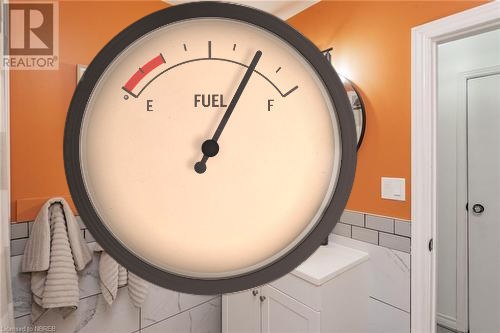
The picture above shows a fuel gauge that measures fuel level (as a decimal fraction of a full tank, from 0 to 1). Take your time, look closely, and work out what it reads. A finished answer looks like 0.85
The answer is 0.75
